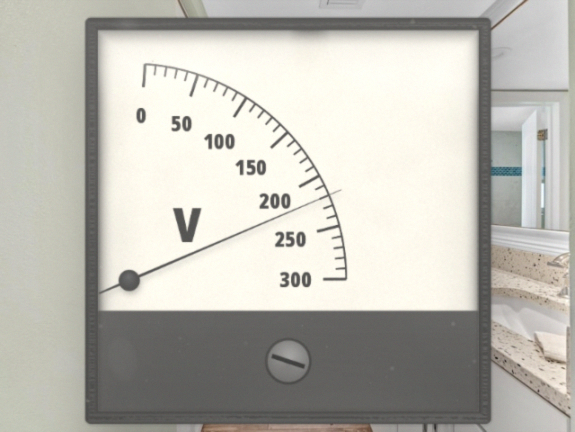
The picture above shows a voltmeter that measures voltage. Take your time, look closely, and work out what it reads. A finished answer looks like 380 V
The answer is 220 V
